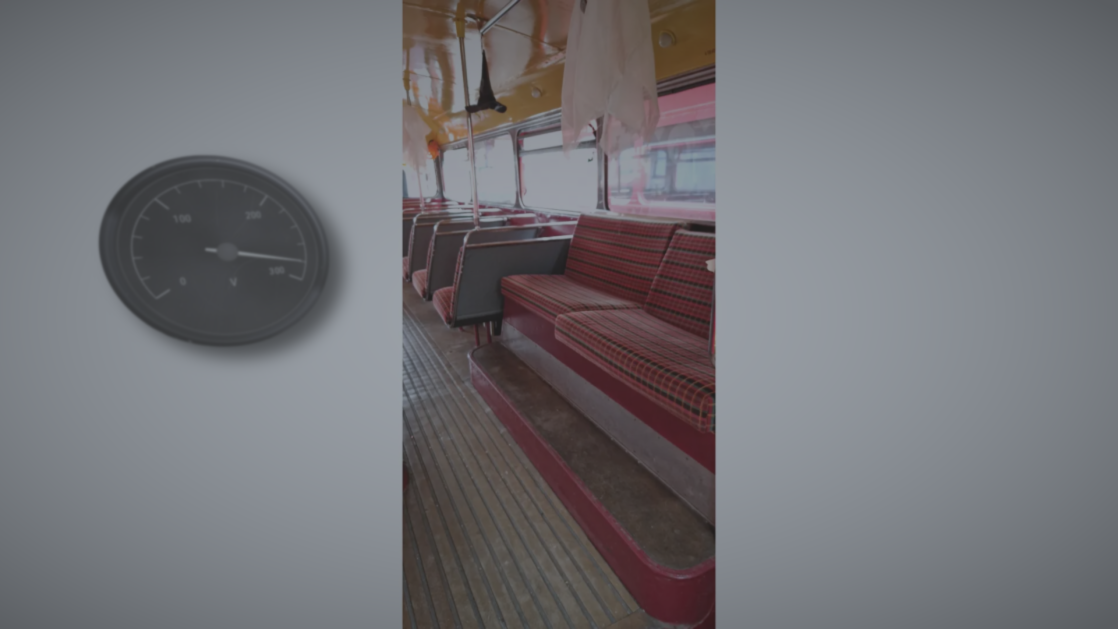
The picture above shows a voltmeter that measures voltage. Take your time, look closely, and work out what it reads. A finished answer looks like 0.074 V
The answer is 280 V
